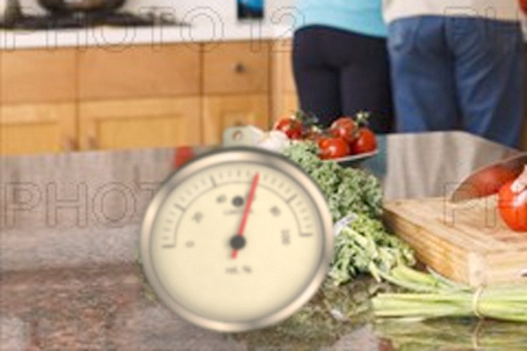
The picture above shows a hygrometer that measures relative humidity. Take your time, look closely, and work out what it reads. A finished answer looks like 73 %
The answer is 60 %
